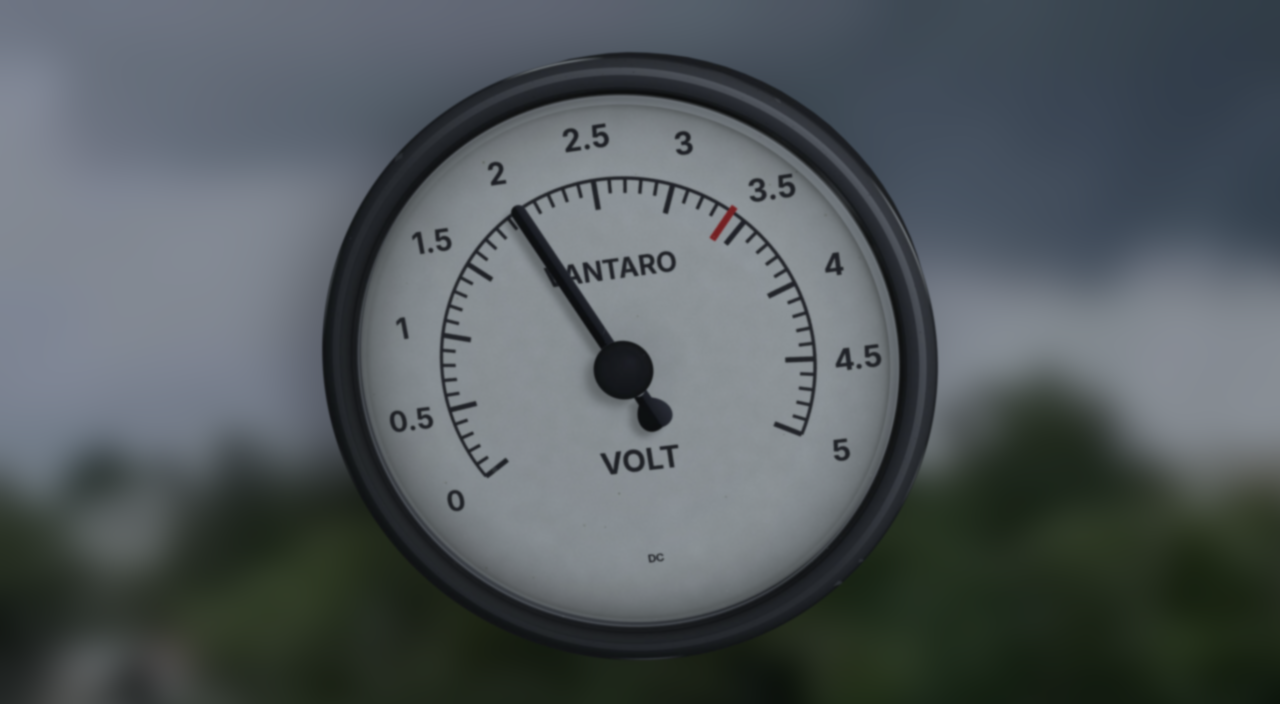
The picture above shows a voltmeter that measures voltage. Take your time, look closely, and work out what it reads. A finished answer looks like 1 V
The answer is 2 V
